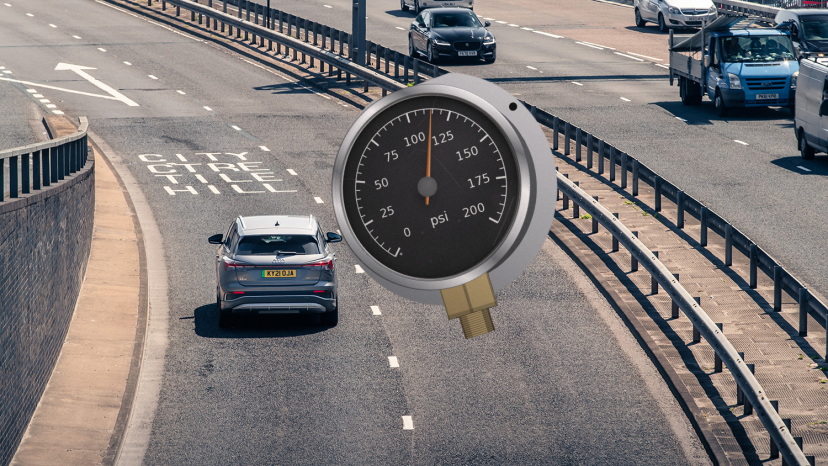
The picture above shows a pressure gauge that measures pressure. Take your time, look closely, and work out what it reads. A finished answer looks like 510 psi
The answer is 115 psi
